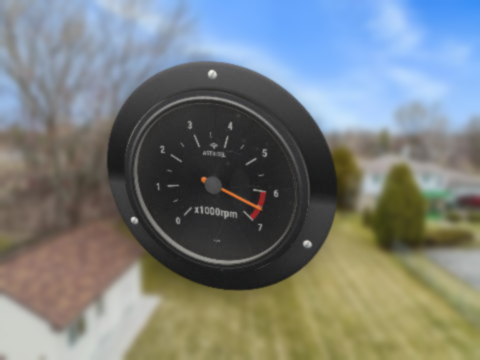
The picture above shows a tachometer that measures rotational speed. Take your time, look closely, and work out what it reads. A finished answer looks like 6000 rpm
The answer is 6500 rpm
